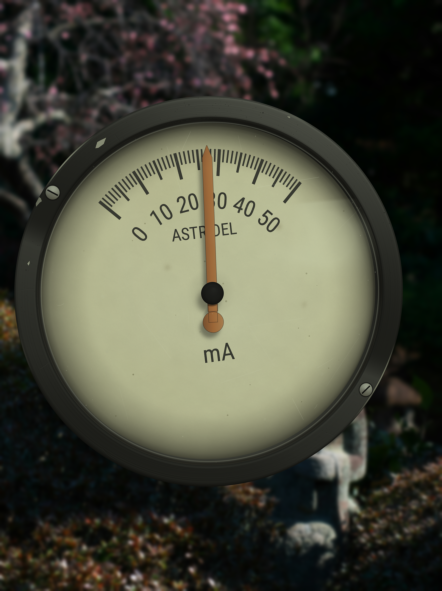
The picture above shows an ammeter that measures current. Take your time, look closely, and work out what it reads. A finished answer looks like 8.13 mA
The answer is 27 mA
